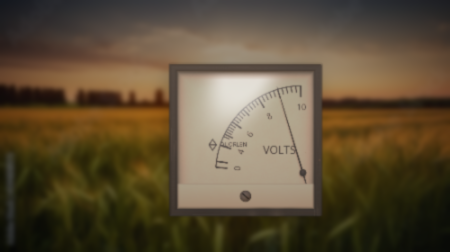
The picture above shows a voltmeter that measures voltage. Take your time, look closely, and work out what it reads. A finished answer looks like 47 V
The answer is 9 V
